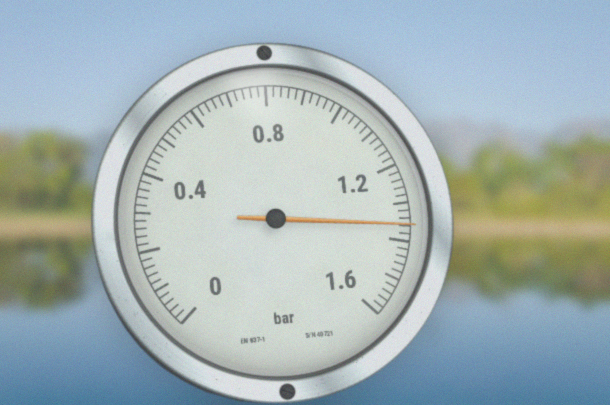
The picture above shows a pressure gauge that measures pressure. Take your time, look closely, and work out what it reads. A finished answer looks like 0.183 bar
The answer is 1.36 bar
